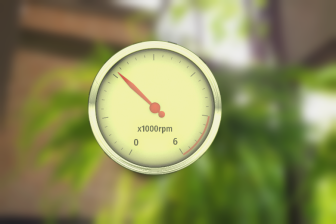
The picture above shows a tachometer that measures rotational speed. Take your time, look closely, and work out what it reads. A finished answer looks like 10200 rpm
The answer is 2100 rpm
